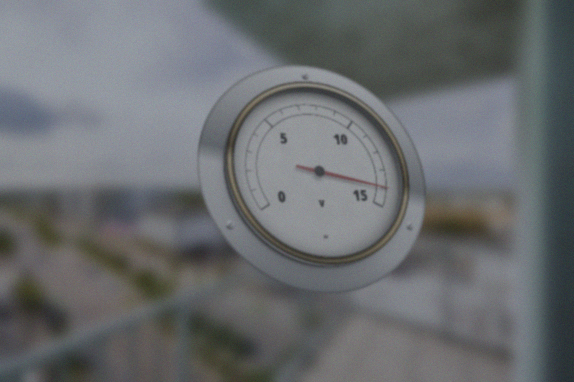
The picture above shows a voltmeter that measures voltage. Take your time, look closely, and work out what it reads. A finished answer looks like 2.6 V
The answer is 14 V
